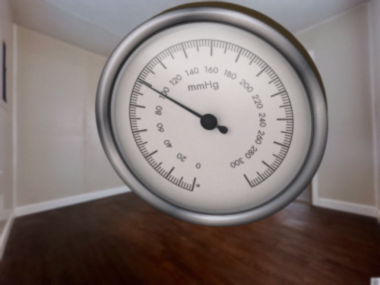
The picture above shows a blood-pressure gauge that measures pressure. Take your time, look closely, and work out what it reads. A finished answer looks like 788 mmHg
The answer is 100 mmHg
